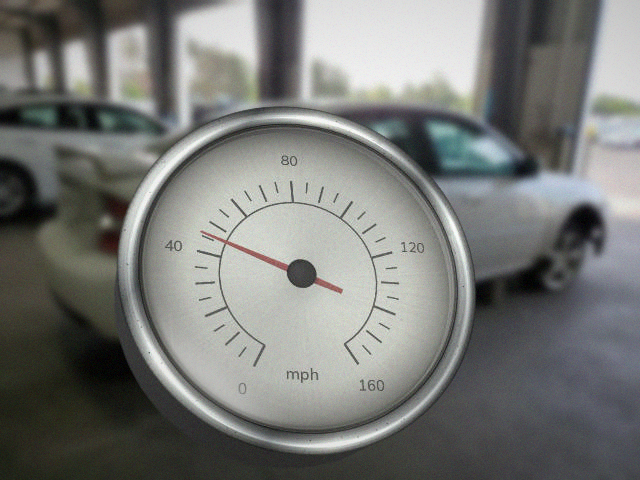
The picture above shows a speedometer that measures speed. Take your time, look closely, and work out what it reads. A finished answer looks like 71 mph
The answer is 45 mph
